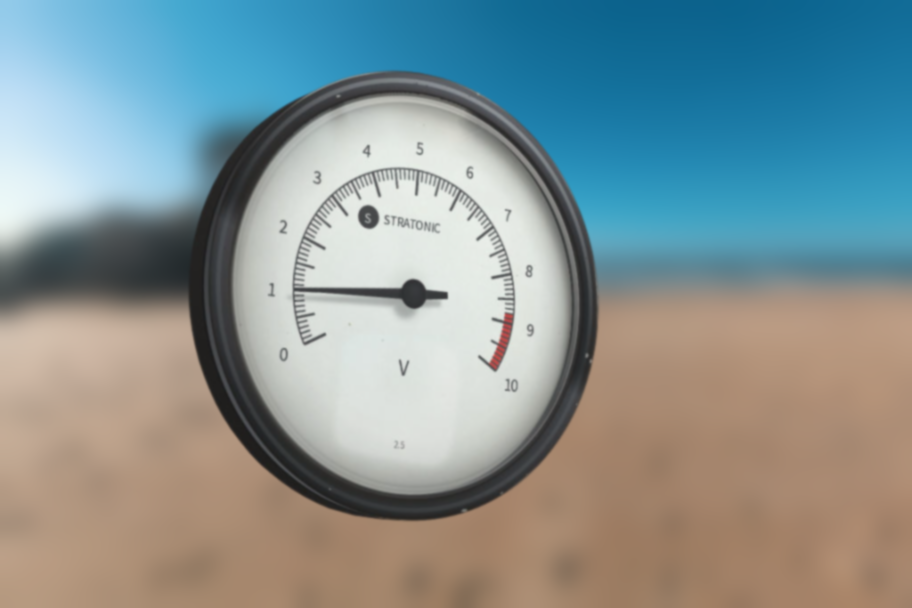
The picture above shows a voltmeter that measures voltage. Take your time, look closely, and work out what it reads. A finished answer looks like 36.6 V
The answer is 1 V
